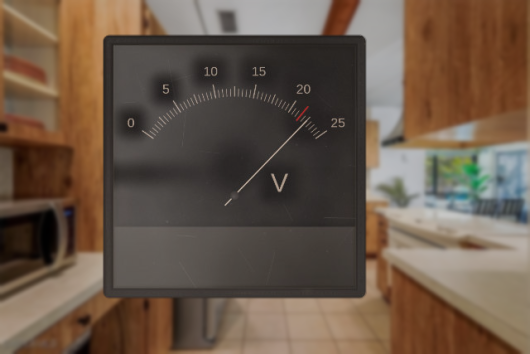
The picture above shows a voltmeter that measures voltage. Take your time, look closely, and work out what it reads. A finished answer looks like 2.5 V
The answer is 22.5 V
